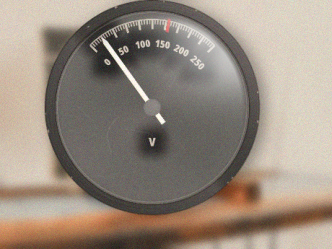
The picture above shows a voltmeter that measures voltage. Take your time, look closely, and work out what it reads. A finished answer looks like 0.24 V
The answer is 25 V
